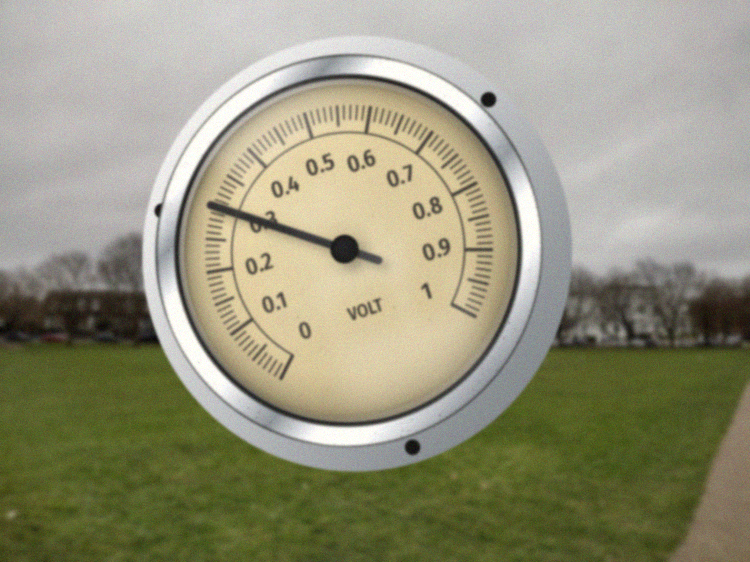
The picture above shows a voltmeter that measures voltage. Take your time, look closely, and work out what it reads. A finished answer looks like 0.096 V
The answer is 0.3 V
